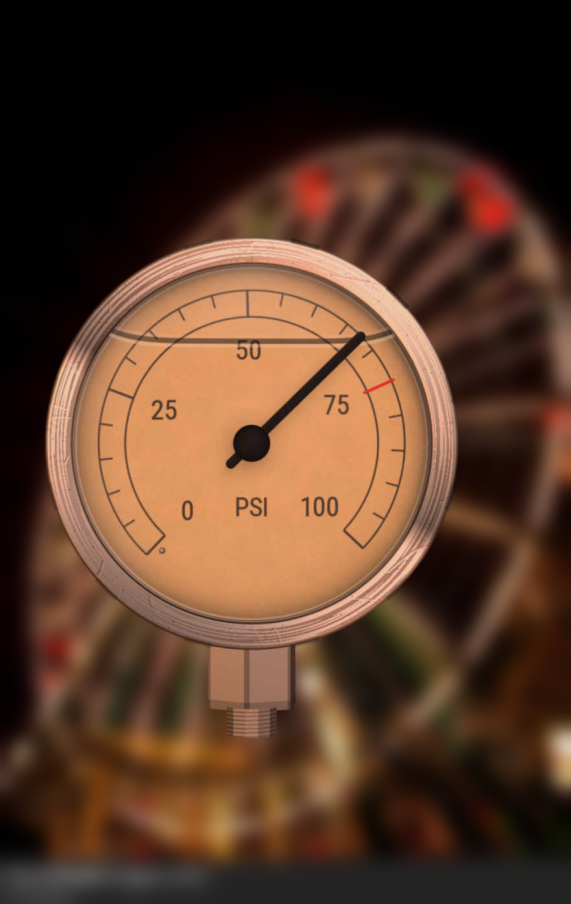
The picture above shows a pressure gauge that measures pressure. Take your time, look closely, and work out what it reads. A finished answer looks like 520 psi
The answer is 67.5 psi
